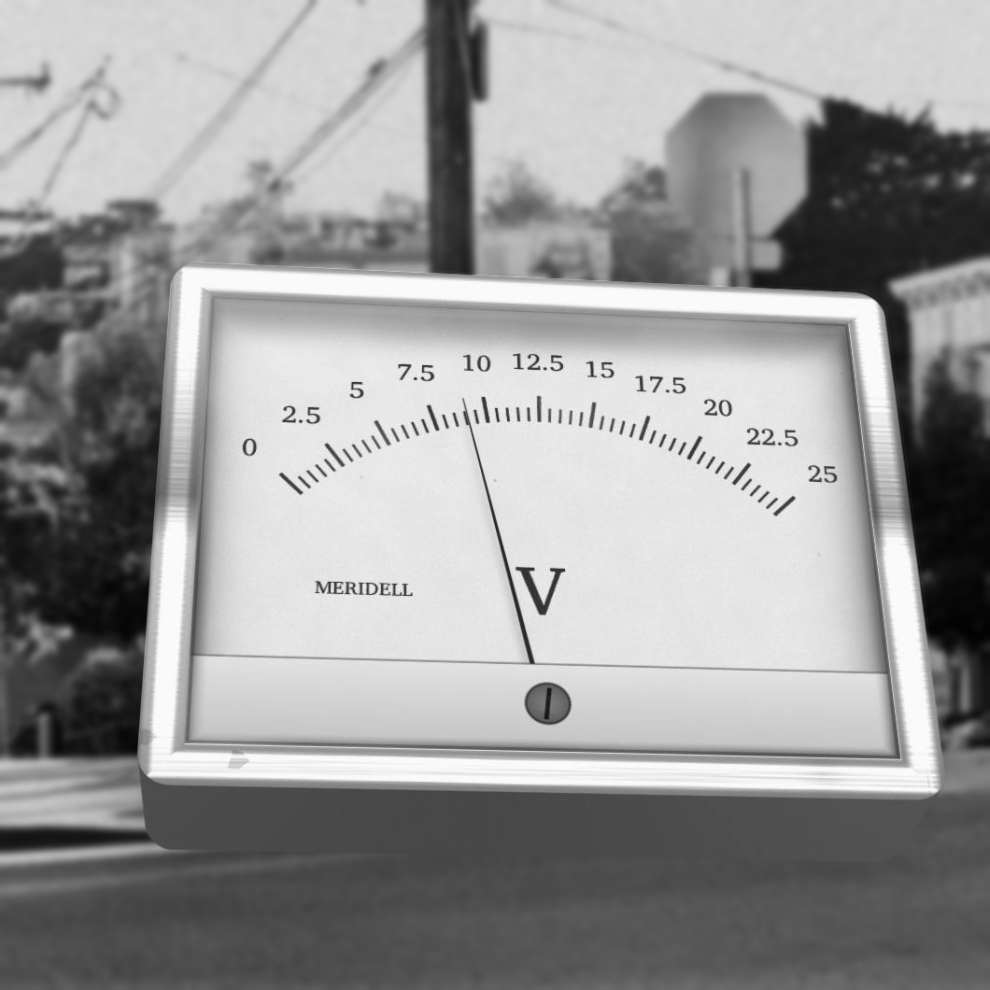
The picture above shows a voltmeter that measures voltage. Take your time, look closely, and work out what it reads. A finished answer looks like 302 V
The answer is 9 V
